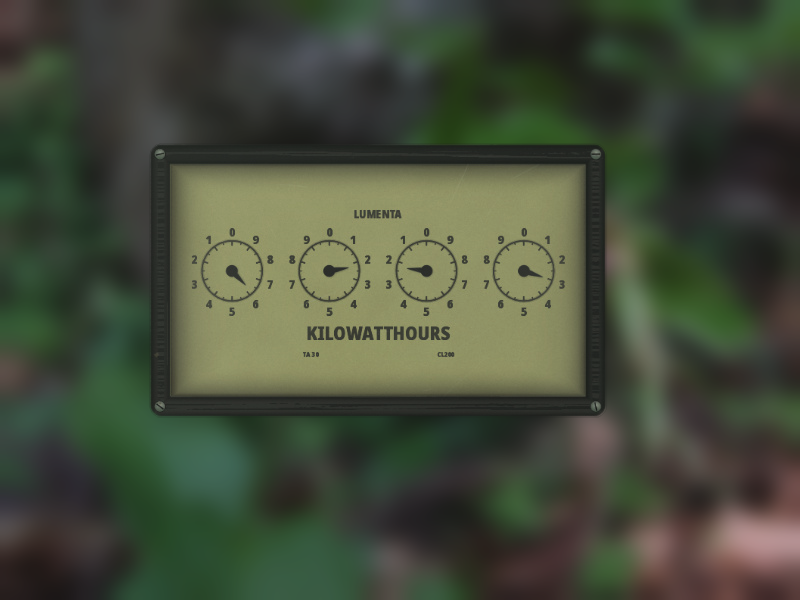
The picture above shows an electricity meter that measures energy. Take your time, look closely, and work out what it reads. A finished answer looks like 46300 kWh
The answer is 6223 kWh
